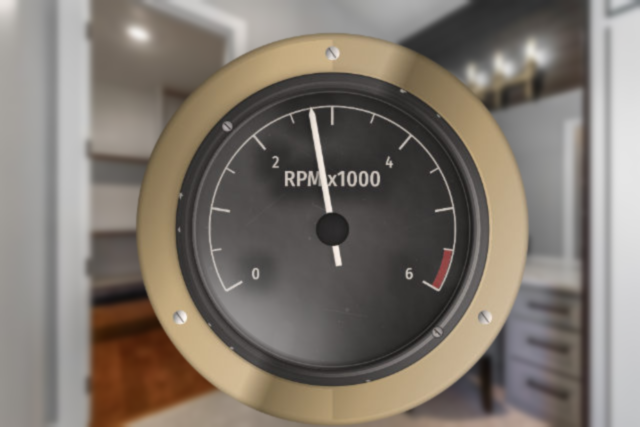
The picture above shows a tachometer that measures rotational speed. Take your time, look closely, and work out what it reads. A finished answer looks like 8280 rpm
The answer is 2750 rpm
